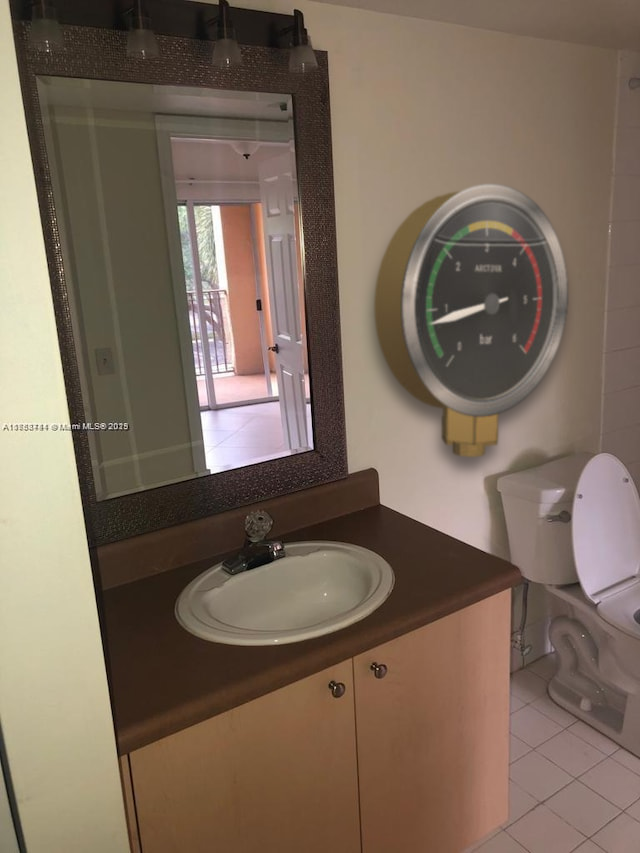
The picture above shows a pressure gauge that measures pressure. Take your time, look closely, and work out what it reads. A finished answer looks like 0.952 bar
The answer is 0.8 bar
